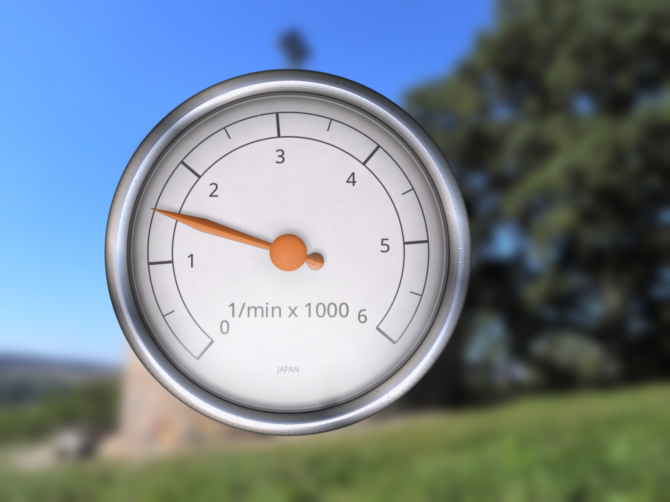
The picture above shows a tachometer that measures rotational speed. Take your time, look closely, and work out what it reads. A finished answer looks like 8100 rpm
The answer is 1500 rpm
